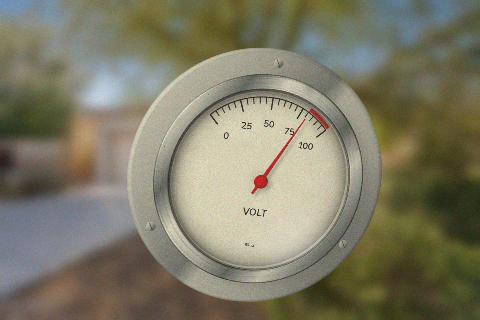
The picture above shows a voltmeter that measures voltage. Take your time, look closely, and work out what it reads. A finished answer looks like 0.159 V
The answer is 80 V
